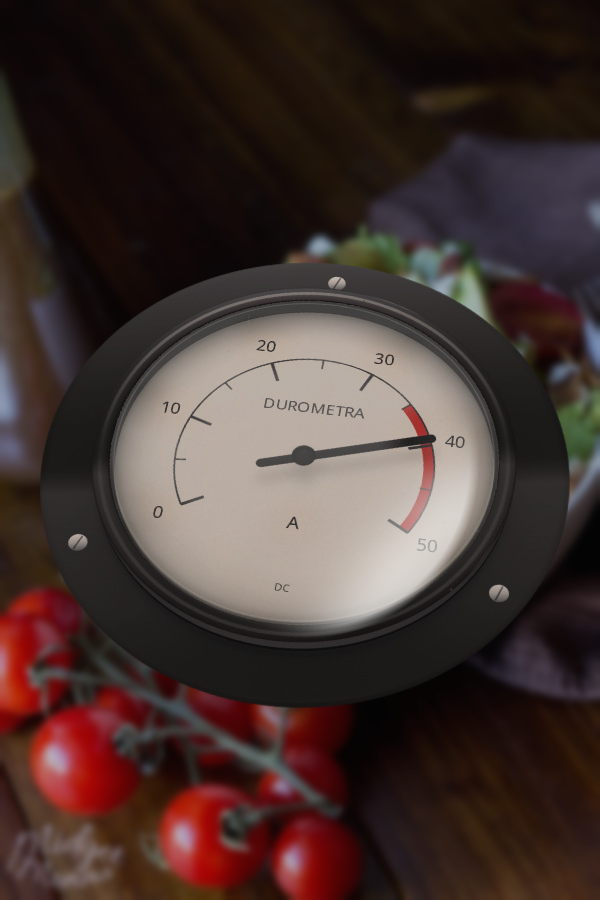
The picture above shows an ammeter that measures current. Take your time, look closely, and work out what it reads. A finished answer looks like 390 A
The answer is 40 A
